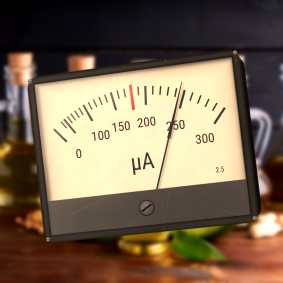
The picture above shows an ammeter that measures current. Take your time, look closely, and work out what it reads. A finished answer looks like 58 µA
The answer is 245 µA
